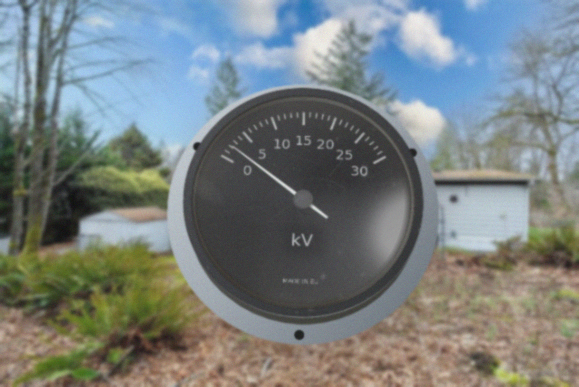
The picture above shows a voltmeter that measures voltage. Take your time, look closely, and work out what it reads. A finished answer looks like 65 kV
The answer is 2 kV
